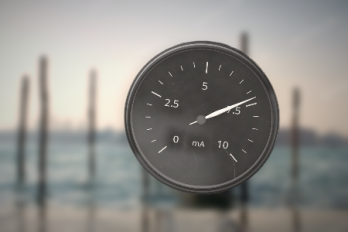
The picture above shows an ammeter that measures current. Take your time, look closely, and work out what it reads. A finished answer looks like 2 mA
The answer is 7.25 mA
